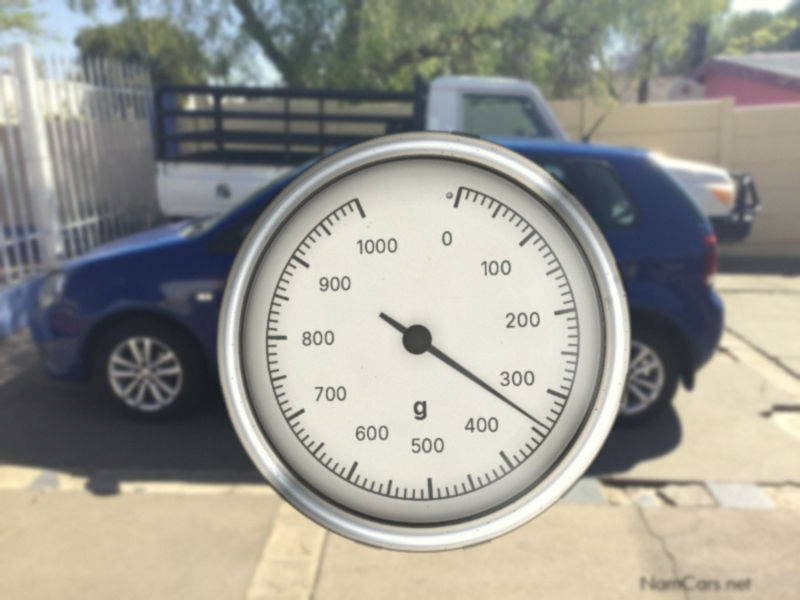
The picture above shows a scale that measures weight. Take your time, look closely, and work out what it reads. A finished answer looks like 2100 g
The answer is 340 g
